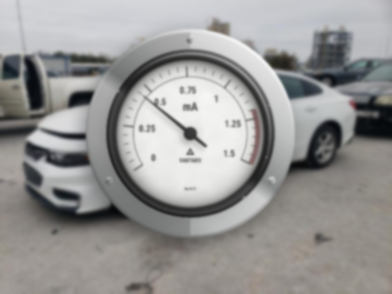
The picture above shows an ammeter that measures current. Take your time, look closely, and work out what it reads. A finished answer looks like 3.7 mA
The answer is 0.45 mA
